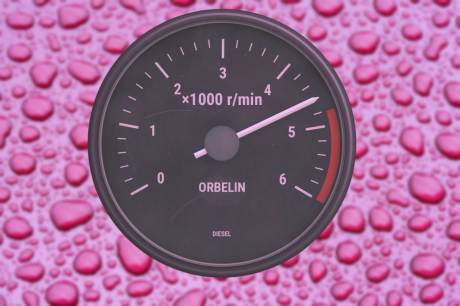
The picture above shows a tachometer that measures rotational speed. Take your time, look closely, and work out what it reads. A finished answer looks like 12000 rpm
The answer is 4600 rpm
